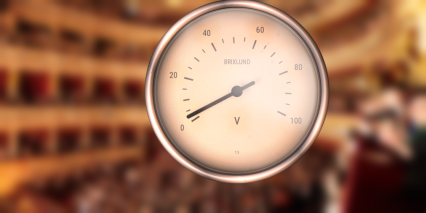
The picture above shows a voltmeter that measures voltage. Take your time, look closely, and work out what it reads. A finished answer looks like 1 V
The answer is 2.5 V
